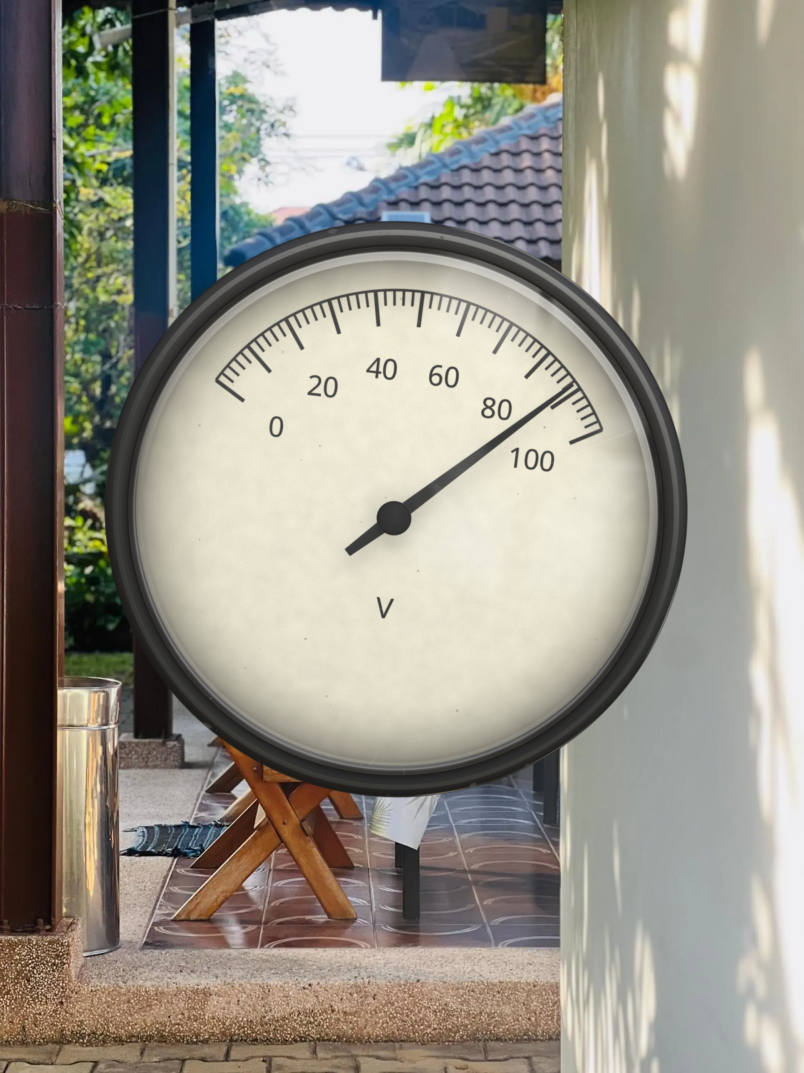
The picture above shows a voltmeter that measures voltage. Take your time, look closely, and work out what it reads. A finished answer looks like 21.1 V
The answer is 88 V
